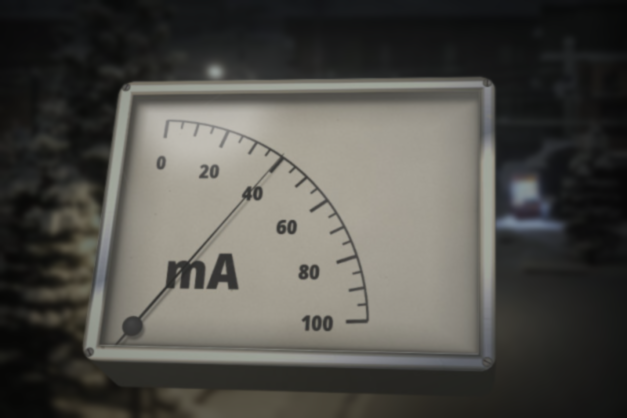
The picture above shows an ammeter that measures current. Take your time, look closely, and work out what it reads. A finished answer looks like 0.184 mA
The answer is 40 mA
